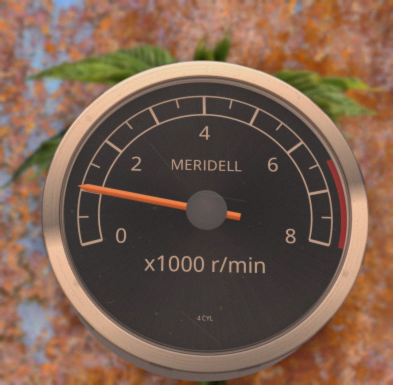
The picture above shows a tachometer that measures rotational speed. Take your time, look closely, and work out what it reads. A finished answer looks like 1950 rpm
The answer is 1000 rpm
